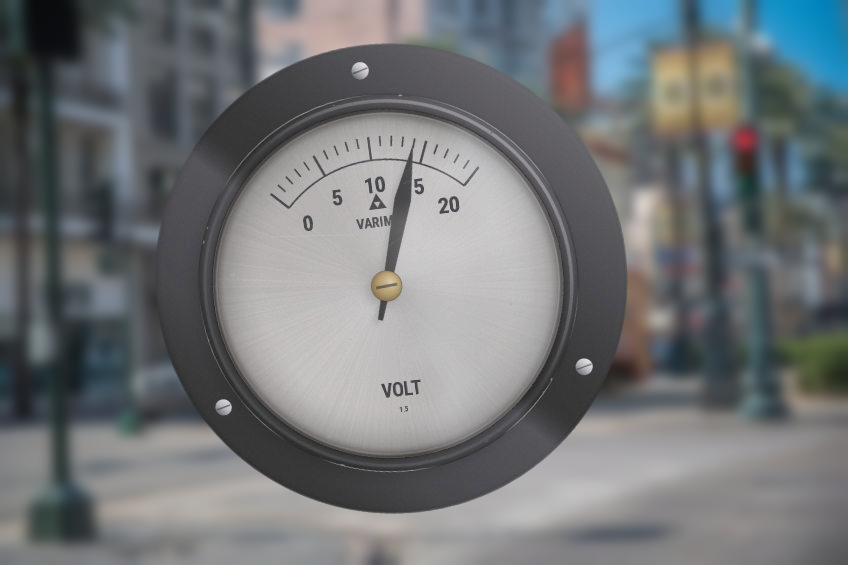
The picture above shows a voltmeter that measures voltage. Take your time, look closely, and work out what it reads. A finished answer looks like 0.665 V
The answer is 14 V
